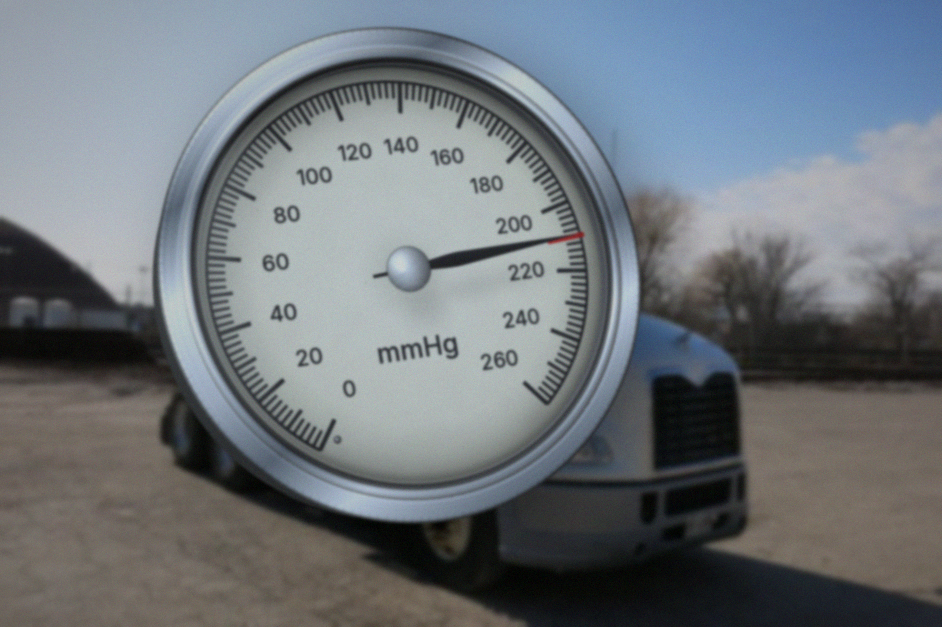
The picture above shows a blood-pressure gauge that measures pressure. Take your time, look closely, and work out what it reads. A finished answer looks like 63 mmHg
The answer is 210 mmHg
